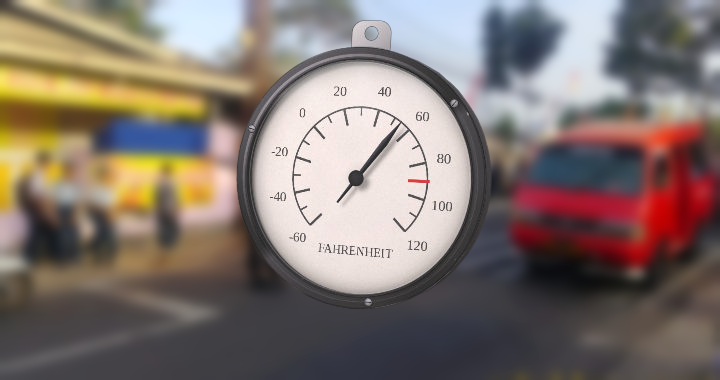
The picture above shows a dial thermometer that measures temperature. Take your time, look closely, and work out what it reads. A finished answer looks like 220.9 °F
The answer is 55 °F
